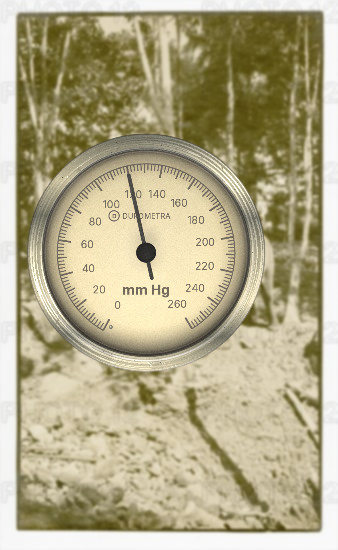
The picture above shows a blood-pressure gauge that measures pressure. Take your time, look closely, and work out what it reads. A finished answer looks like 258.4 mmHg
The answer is 120 mmHg
